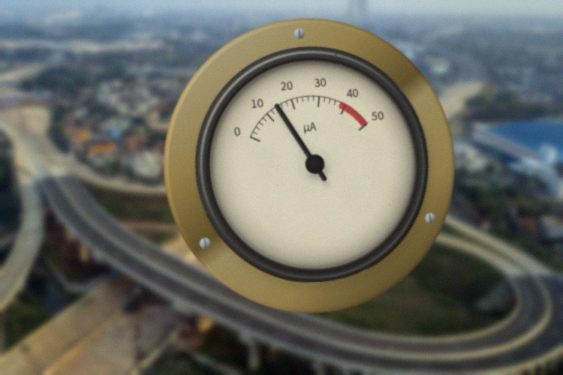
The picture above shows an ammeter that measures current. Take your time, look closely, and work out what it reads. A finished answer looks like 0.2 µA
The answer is 14 µA
